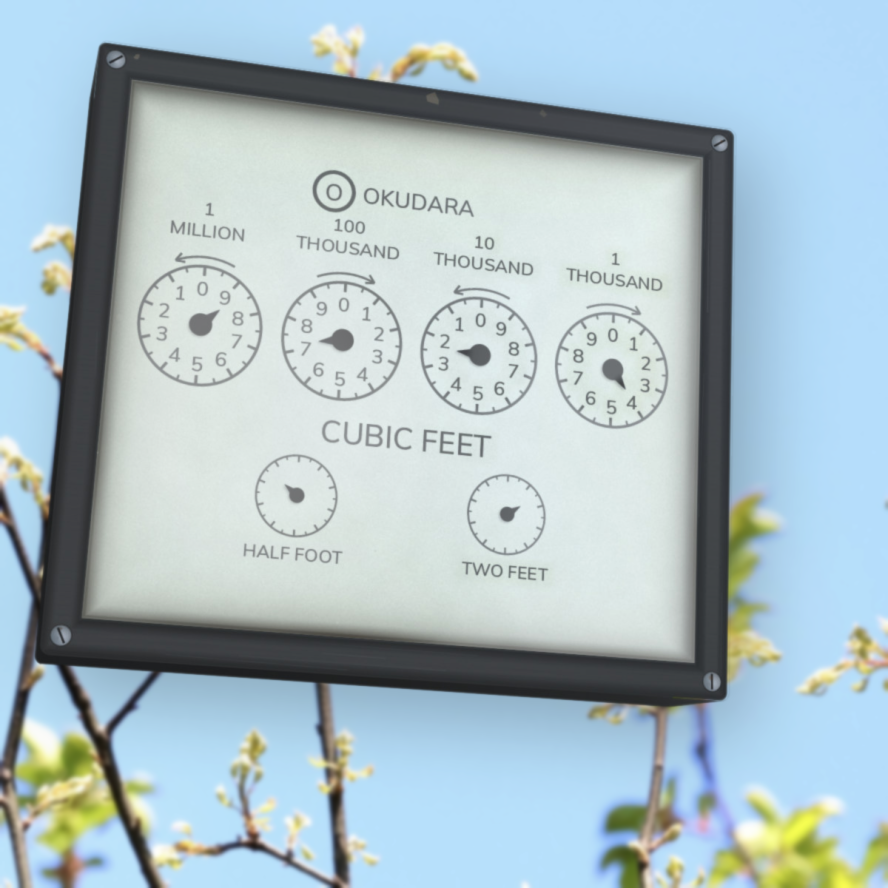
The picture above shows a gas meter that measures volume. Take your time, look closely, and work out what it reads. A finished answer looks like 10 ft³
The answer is 872400 ft³
